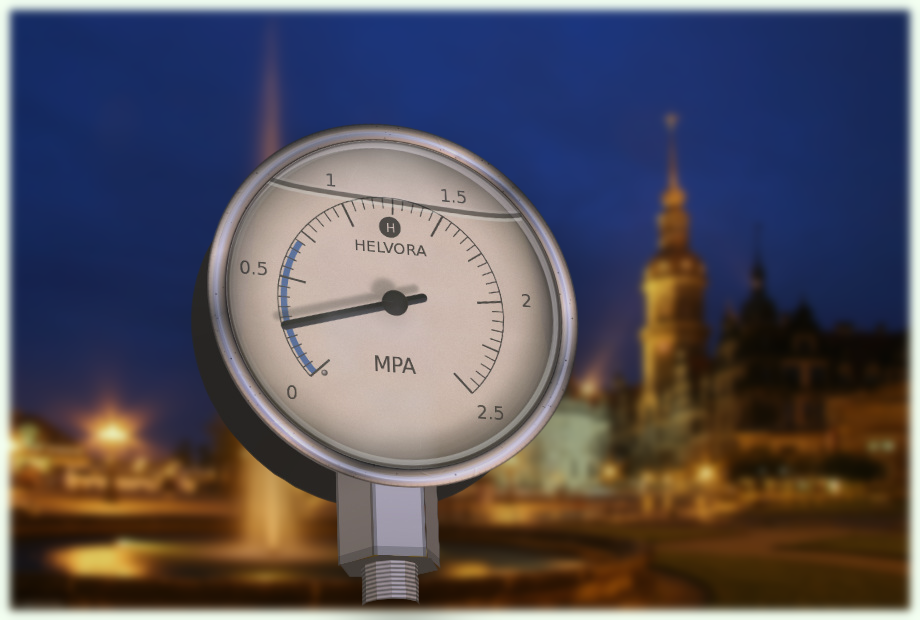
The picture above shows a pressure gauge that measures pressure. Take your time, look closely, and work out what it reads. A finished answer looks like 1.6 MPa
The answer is 0.25 MPa
